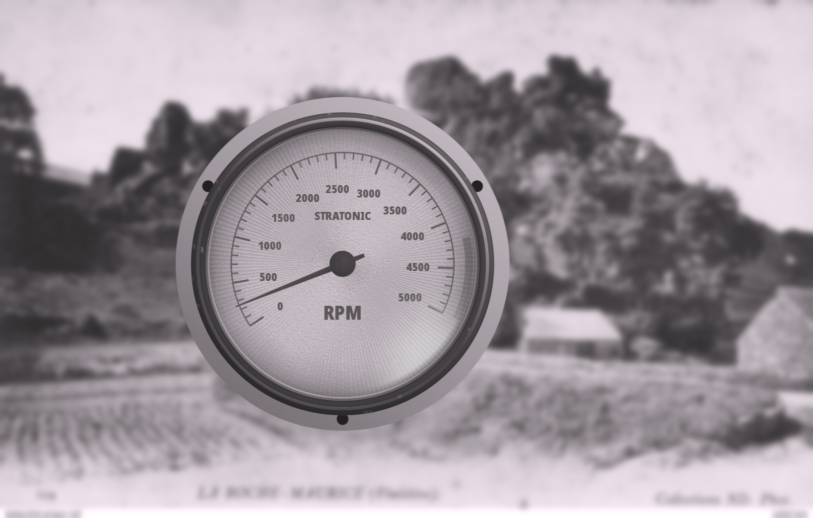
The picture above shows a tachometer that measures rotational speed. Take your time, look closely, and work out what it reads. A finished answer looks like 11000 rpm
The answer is 250 rpm
